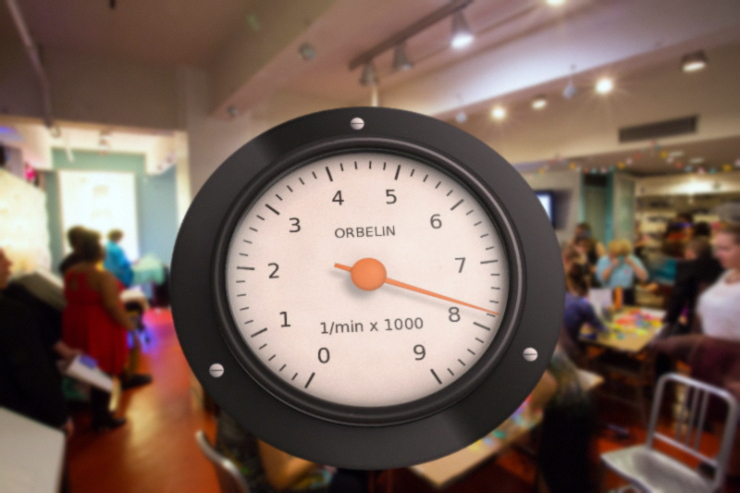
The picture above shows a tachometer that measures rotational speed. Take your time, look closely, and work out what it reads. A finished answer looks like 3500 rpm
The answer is 7800 rpm
